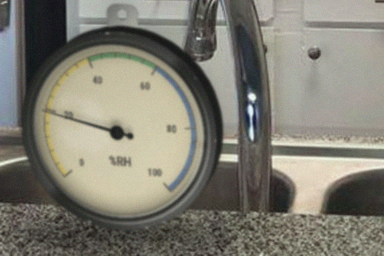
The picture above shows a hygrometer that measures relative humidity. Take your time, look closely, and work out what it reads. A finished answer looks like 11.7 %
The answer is 20 %
